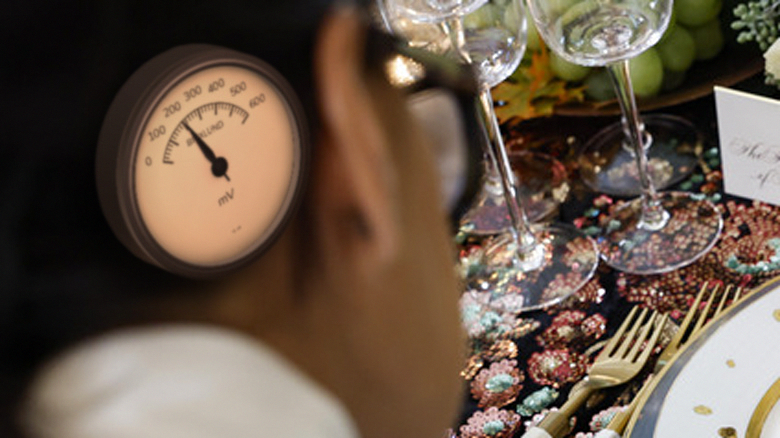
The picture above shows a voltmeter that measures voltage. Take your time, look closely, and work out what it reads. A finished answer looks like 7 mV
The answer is 200 mV
